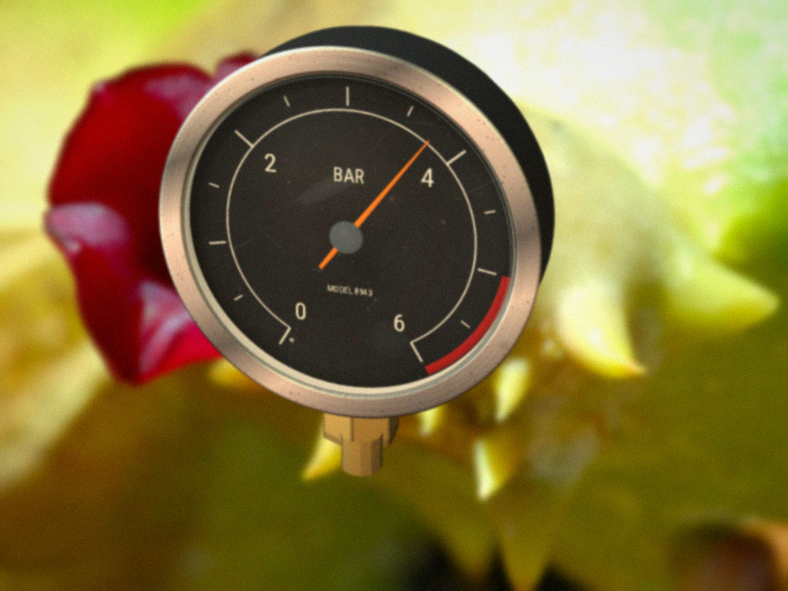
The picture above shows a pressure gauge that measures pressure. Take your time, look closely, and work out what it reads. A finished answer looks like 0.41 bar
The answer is 3.75 bar
